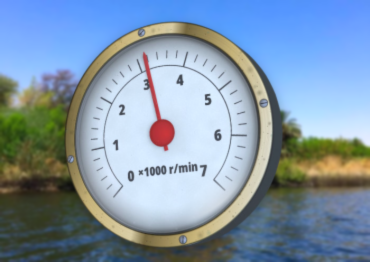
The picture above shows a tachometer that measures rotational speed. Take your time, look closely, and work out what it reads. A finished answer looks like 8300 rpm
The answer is 3200 rpm
